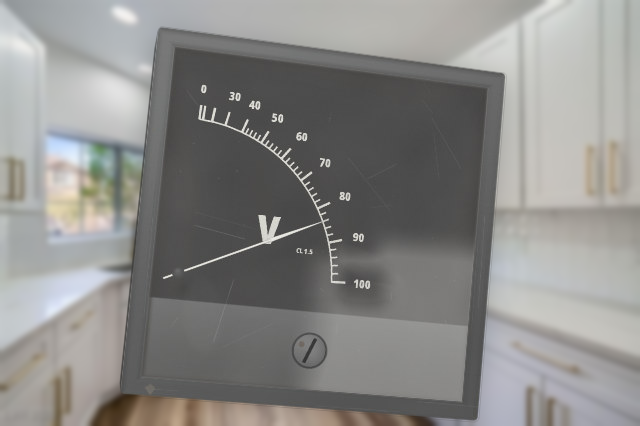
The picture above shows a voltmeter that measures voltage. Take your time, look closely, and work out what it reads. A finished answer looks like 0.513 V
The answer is 84 V
